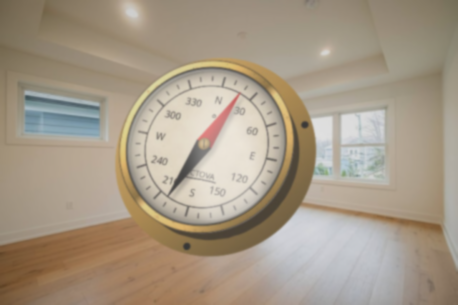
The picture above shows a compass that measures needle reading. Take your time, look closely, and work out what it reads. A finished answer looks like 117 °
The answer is 20 °
